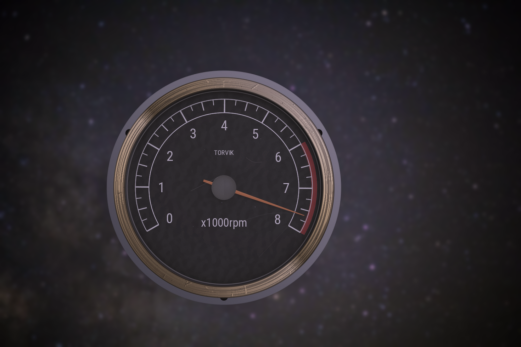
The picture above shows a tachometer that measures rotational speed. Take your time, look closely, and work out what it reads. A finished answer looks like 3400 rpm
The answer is 7625 rpm
